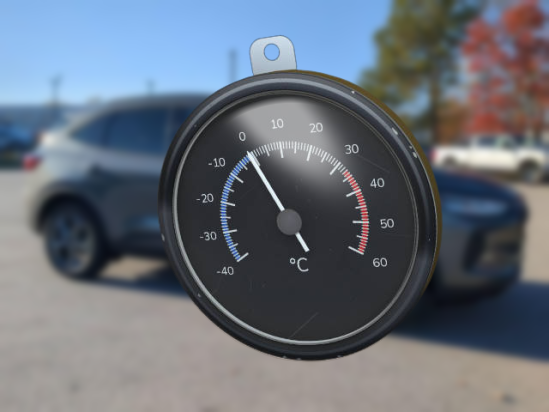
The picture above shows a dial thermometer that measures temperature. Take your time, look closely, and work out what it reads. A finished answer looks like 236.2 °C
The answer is 0 °C
